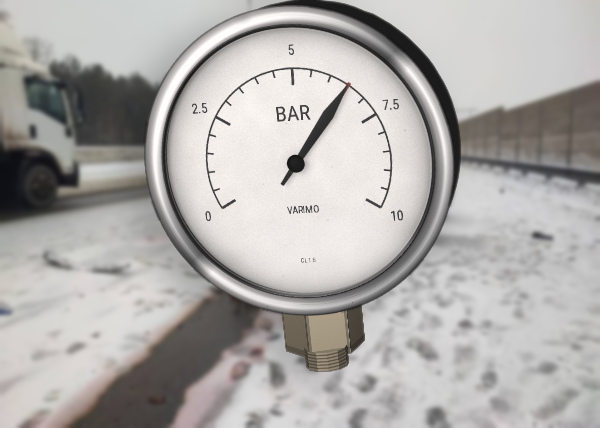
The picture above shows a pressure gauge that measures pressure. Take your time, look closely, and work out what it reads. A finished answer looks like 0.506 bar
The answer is 6.5 bar
